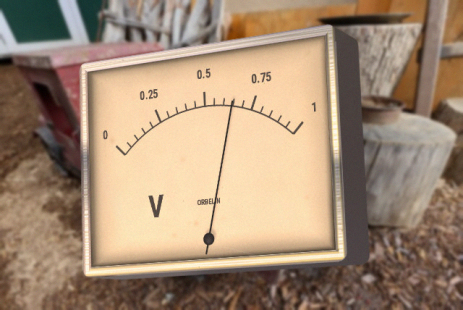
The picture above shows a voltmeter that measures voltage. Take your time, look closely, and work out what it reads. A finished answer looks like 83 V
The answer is 0.65 V
